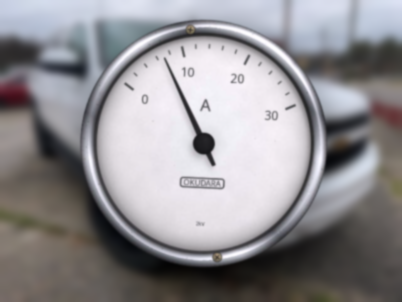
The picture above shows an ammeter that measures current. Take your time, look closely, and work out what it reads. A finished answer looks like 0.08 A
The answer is 7 A
